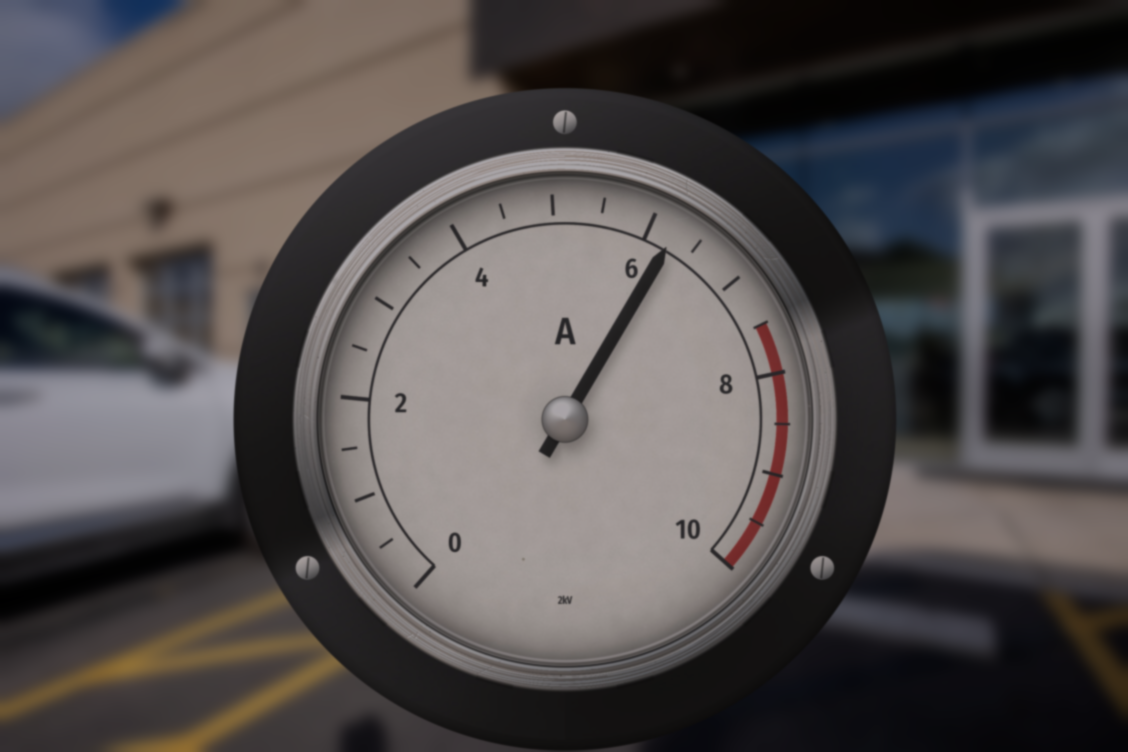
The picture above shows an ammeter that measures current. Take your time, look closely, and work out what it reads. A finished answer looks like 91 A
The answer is 6.25 A
